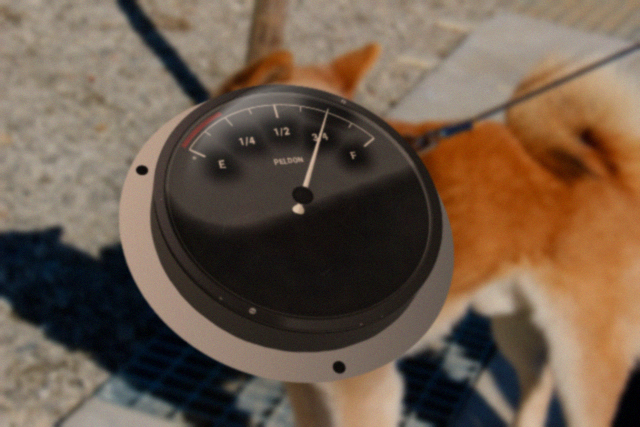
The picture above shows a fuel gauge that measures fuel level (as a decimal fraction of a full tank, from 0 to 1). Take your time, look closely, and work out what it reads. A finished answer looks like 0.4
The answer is 0.75
